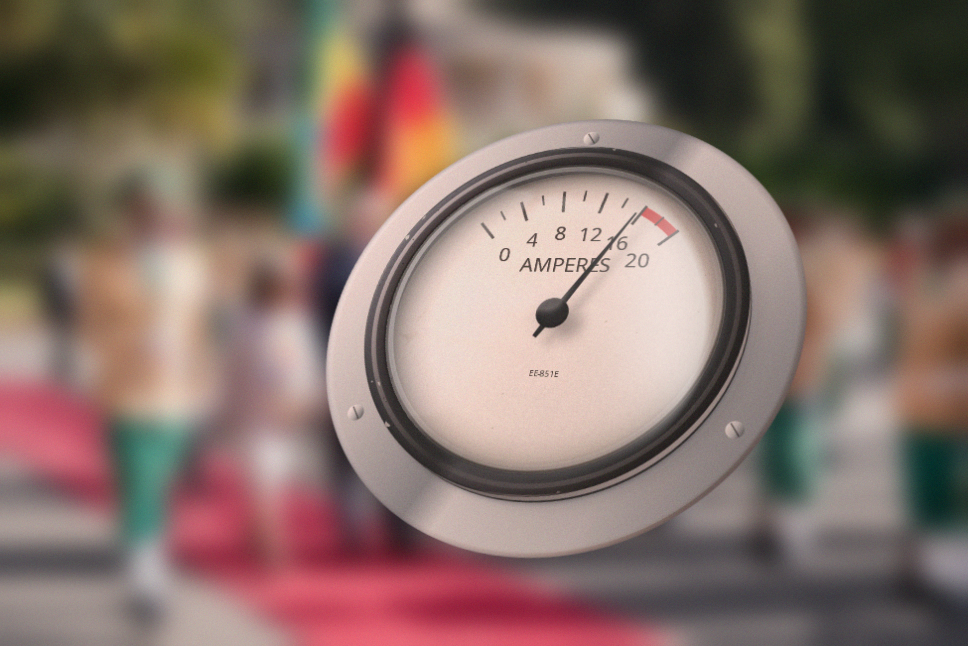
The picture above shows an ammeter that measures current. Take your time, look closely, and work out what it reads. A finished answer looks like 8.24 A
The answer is 16 A
